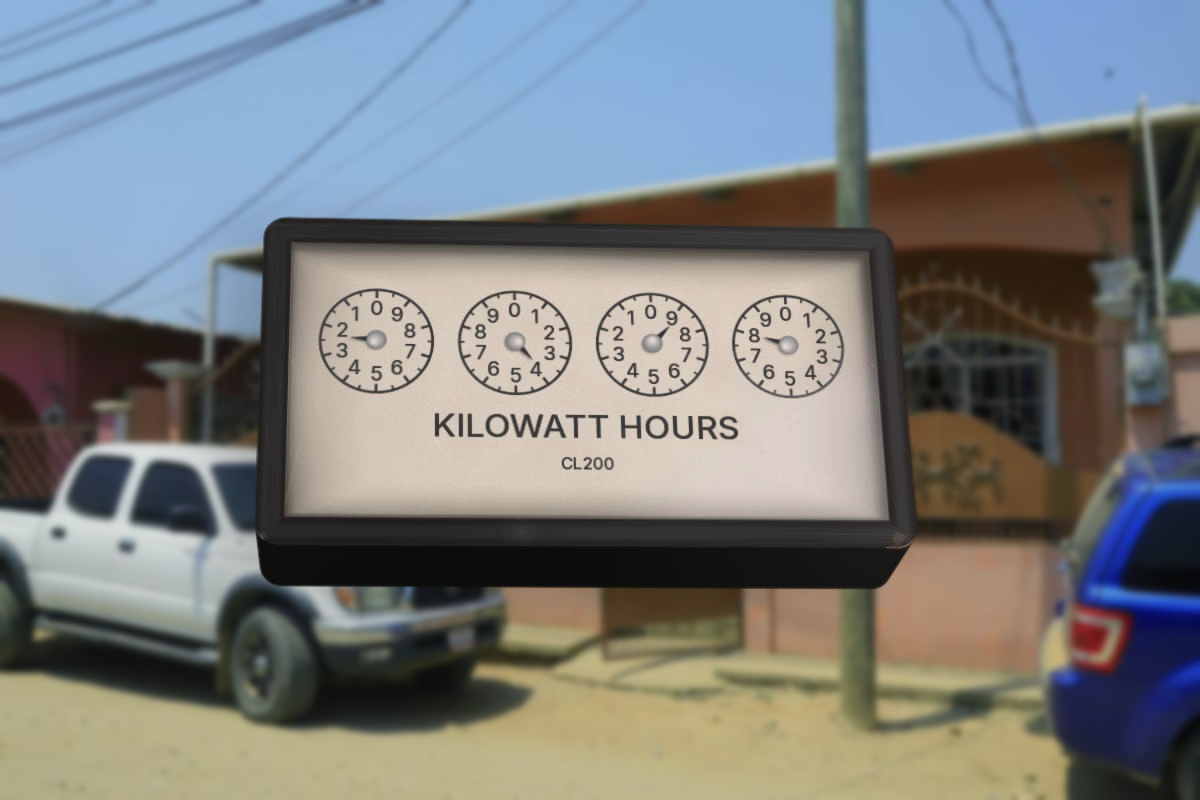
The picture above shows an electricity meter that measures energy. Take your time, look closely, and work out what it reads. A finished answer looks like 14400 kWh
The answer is 2388 kWh
